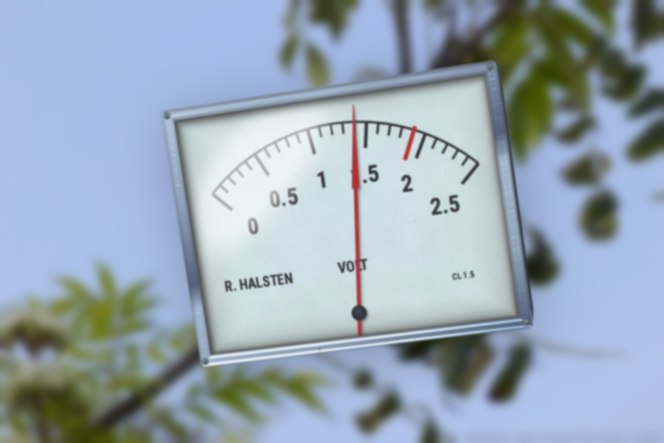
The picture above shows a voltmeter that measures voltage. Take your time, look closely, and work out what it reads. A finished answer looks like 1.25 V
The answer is 1.4 V
